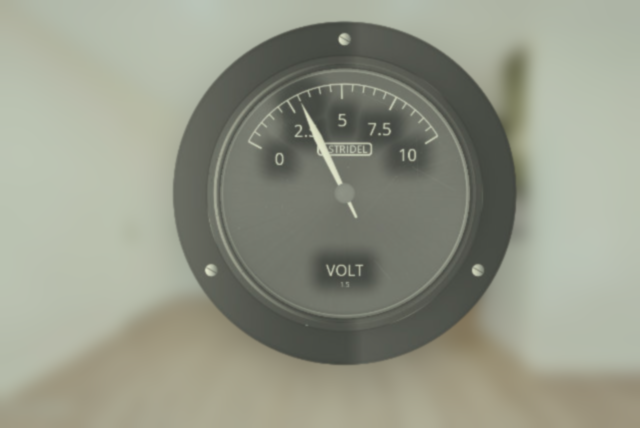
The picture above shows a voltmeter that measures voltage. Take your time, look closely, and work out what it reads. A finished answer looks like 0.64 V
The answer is 3 V
